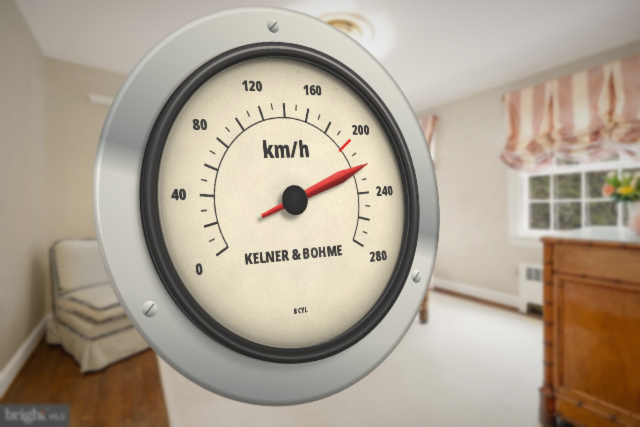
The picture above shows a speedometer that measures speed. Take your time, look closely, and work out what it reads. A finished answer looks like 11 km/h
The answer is 220 km/h
